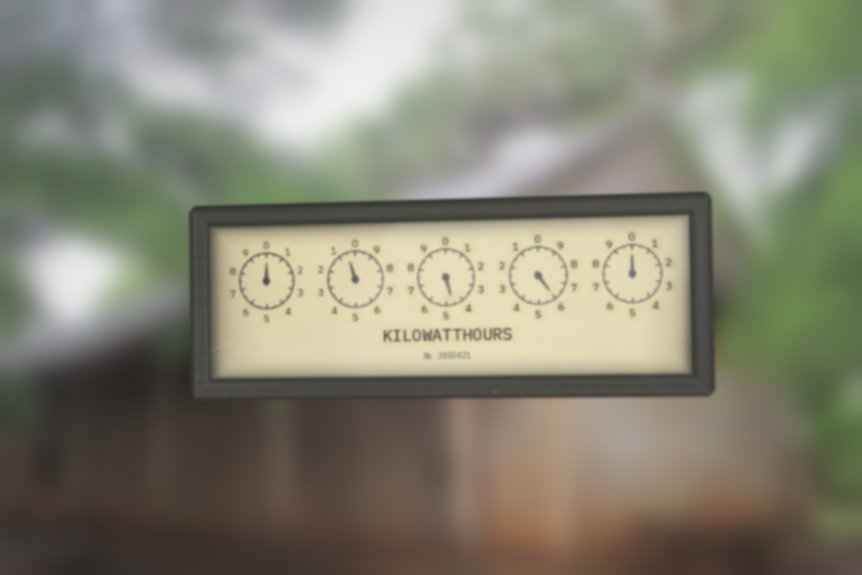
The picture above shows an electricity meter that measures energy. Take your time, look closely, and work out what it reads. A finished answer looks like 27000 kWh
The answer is 460 kWh
